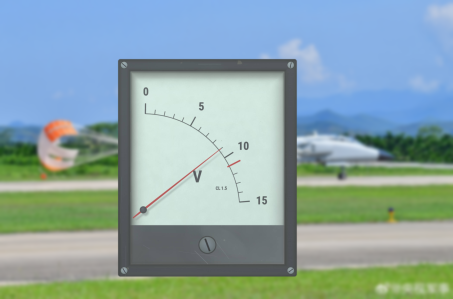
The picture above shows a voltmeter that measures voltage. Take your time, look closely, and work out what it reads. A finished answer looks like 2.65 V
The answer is 9 V
